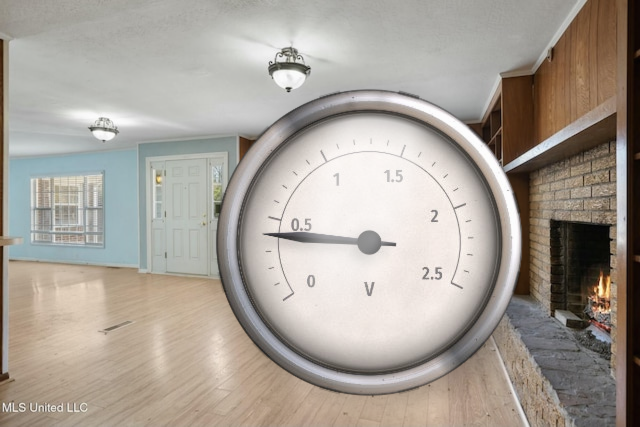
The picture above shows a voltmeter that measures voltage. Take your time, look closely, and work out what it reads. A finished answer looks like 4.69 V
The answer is 0.4 V
